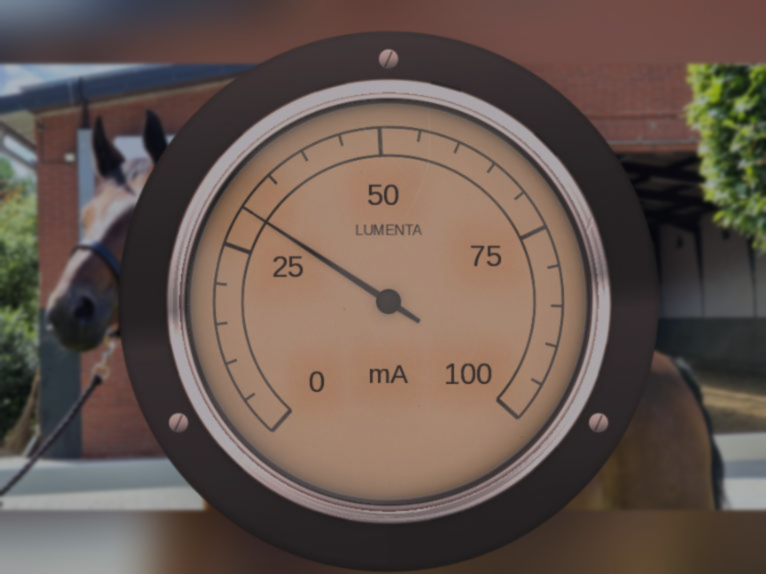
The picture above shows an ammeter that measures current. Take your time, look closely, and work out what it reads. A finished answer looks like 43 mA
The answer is 30 mA
